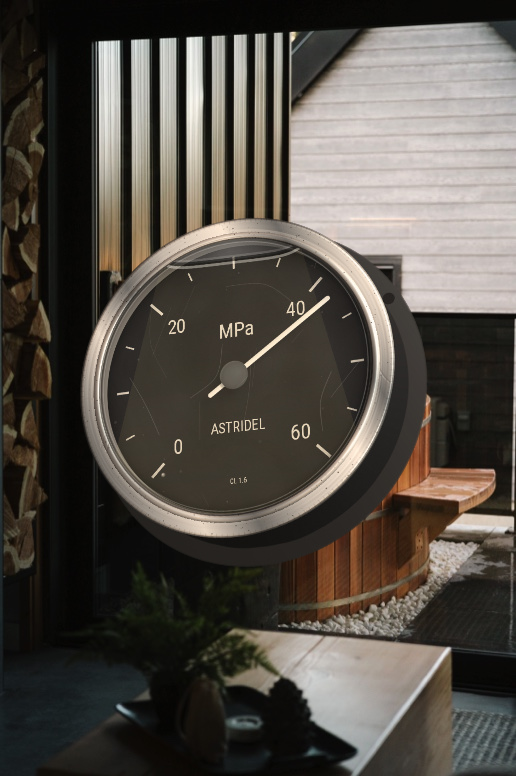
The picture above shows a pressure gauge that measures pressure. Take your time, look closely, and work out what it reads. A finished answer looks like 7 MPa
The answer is 42.5 MPa
